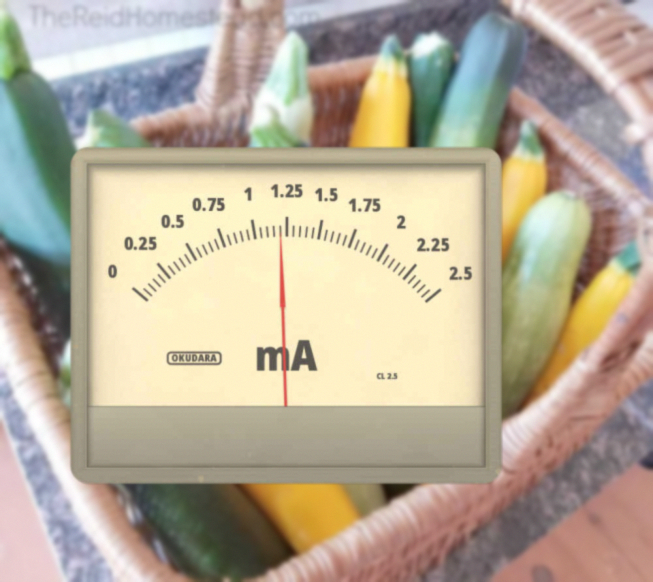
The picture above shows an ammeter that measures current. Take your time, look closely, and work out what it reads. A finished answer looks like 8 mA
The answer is 1.2 mA
